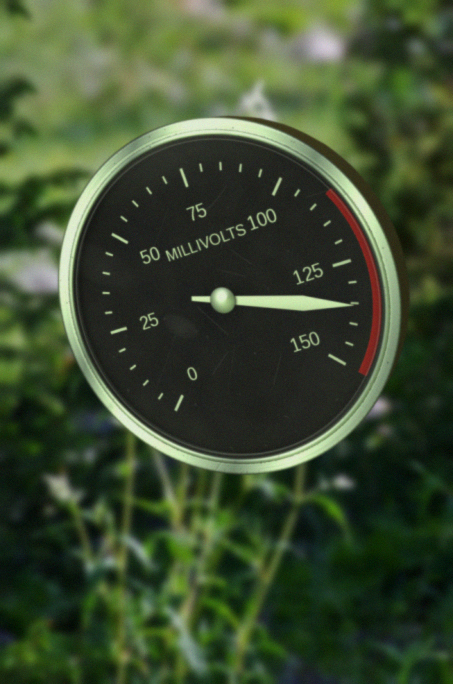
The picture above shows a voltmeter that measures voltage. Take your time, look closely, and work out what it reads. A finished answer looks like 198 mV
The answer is 135 mV
